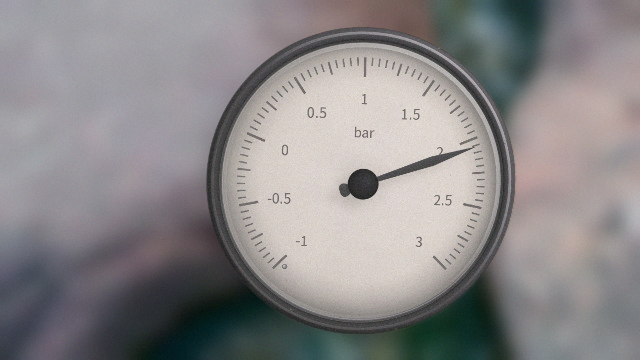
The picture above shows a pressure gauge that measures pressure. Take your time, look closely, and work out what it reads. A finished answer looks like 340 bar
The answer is 2.05 bar
